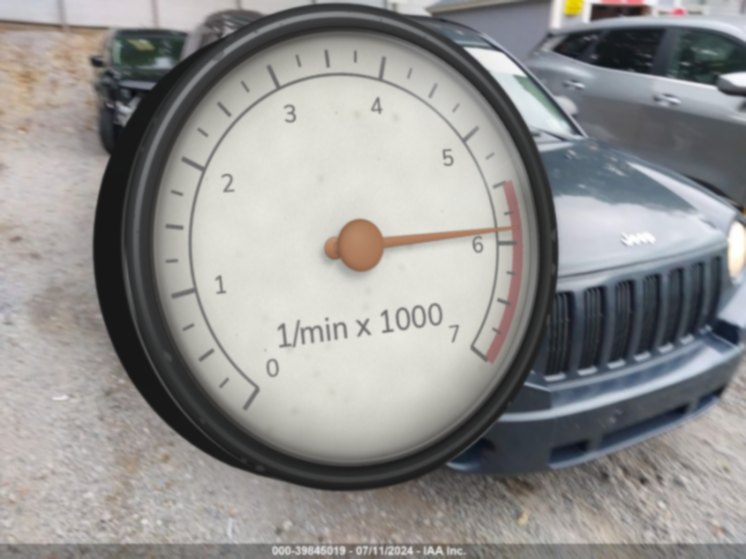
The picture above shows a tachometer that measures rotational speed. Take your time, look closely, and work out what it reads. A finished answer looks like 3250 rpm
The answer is 5875 rpm
